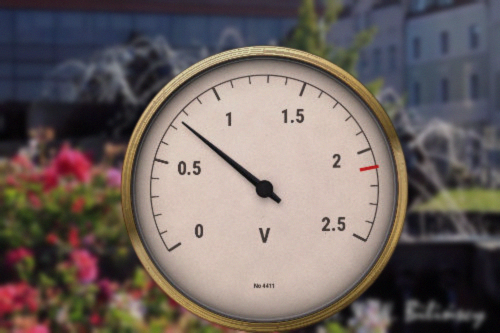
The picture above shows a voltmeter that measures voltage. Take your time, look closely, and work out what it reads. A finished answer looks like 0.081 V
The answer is 0.75 V
